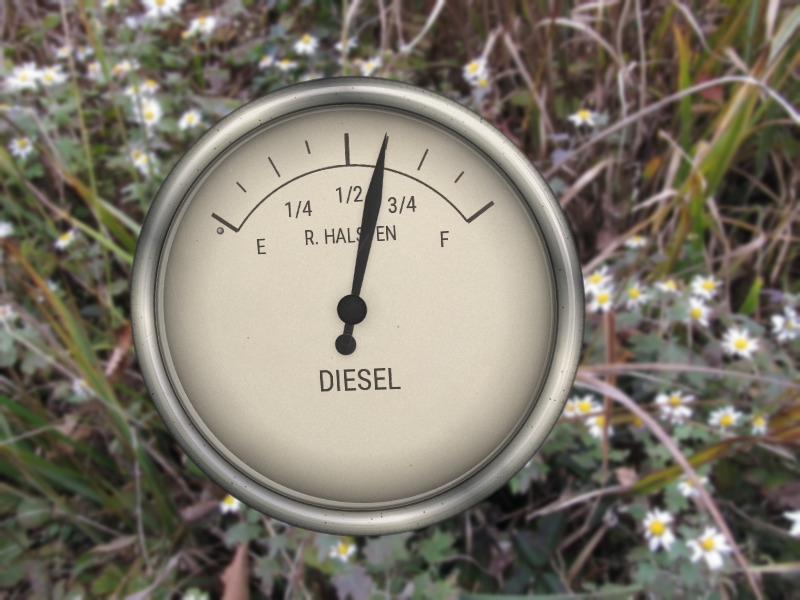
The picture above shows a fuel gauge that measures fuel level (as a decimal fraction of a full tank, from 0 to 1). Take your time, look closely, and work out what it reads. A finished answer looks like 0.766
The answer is 0.625
